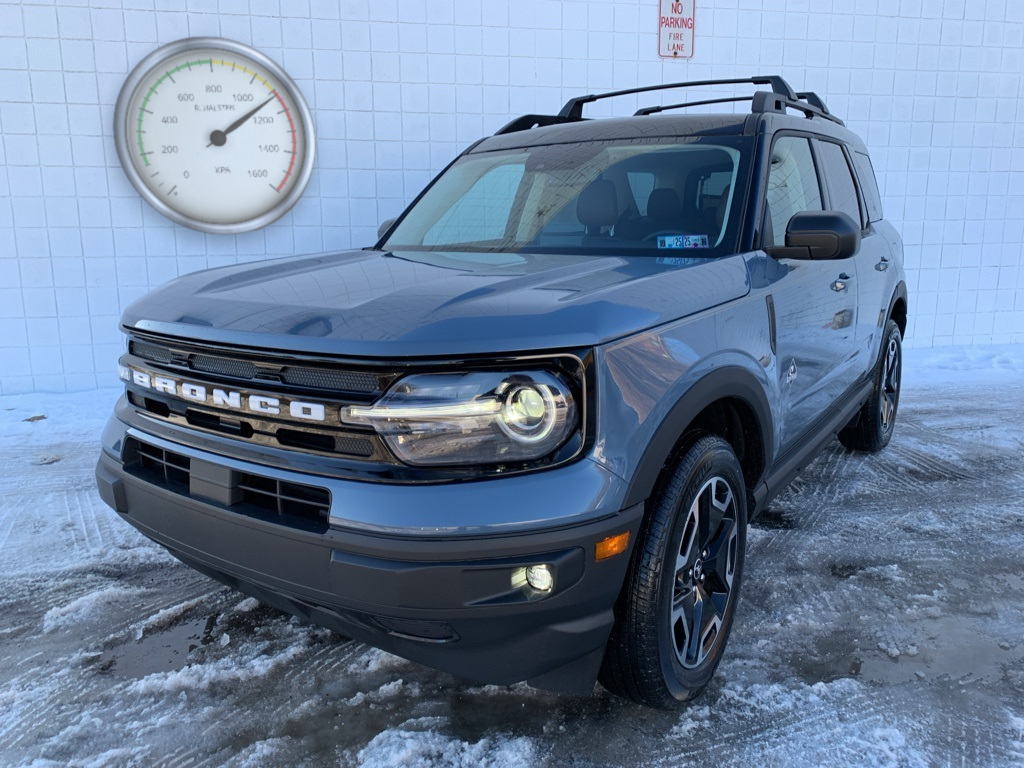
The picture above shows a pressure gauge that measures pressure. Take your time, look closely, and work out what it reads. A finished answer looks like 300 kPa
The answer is 1125 kPa
